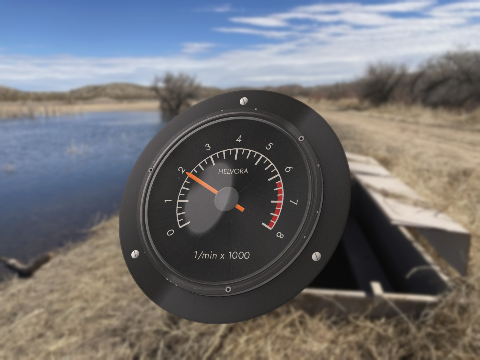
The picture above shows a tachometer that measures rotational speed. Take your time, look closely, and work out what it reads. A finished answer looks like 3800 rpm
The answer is 2000 rpm
